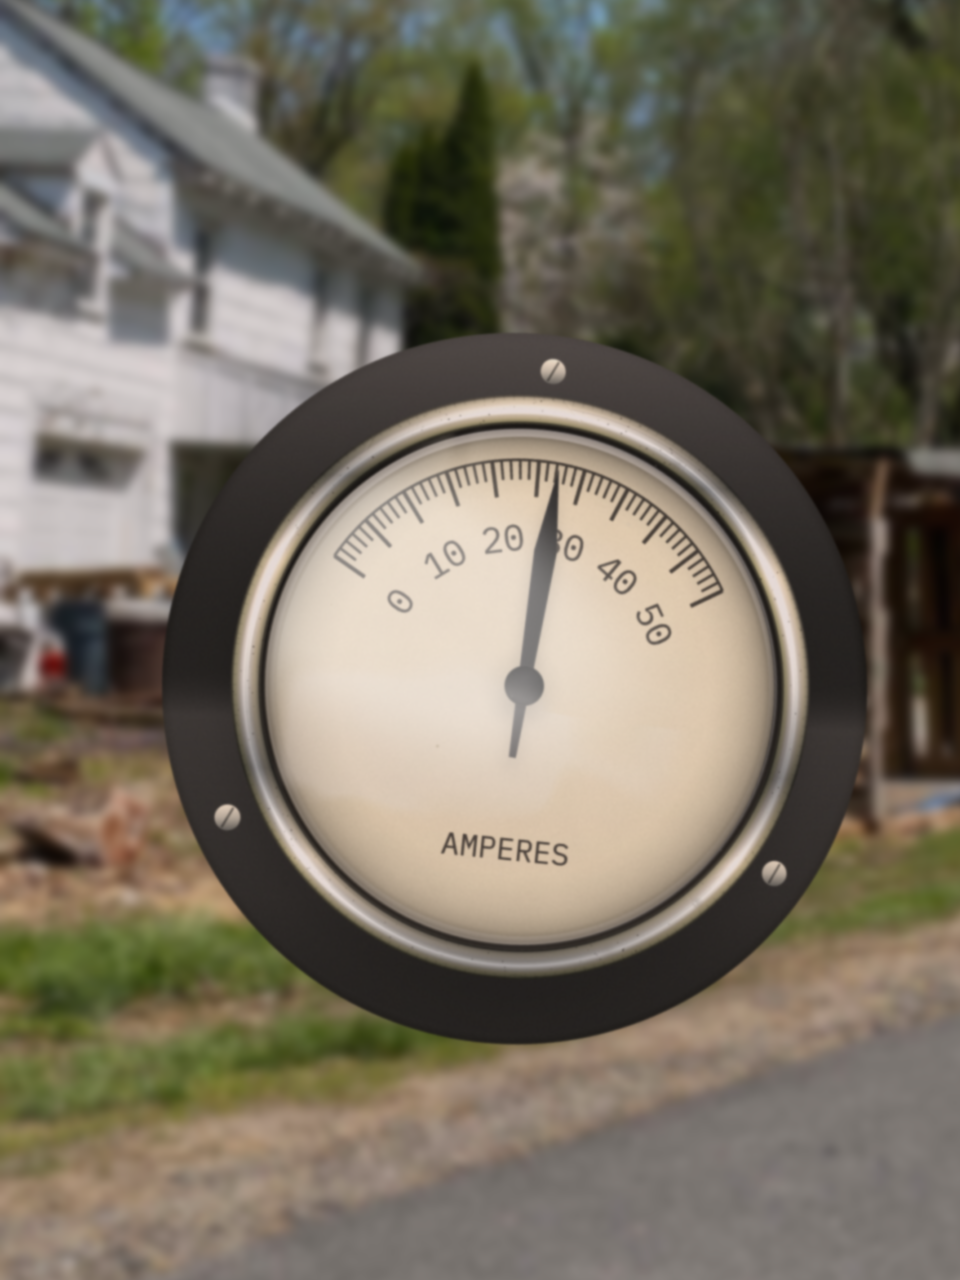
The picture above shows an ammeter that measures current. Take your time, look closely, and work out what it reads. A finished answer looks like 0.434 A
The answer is 27 A
